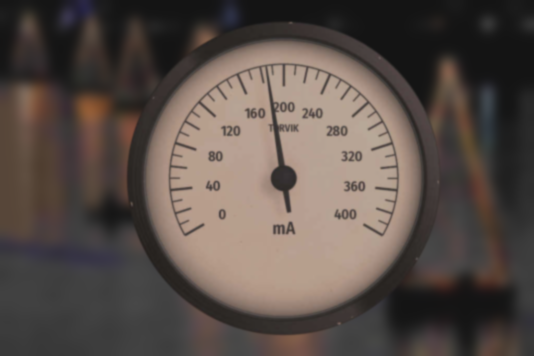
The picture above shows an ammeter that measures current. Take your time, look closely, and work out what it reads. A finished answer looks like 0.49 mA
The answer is 185 mA
